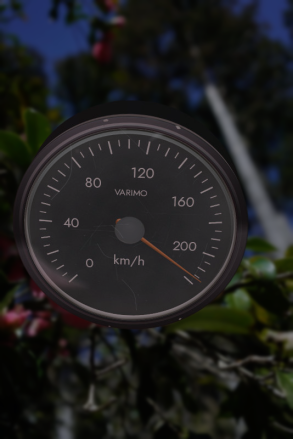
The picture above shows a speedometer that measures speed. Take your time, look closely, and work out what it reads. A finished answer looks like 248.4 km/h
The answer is 215 km/h
